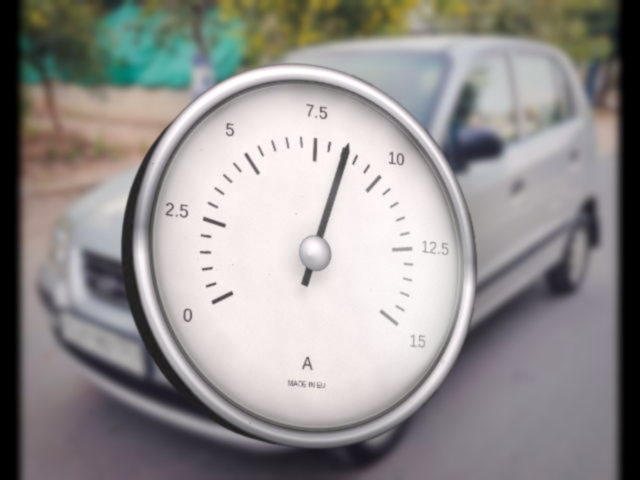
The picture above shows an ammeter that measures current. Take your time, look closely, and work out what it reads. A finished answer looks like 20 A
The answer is 8.5 A
